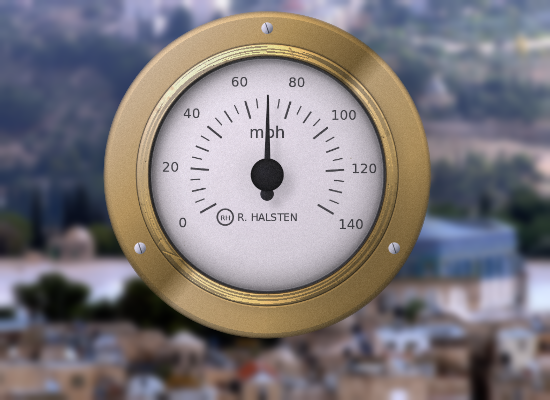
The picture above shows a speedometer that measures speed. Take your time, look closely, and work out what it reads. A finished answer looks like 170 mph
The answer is 70 mph
